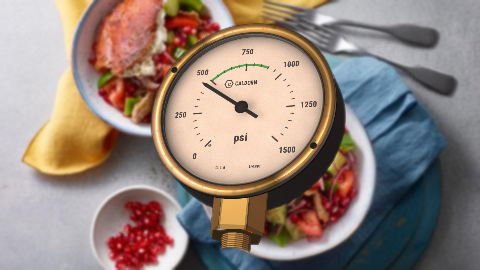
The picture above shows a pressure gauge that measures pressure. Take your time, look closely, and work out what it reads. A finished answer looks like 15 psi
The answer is 450 psi
